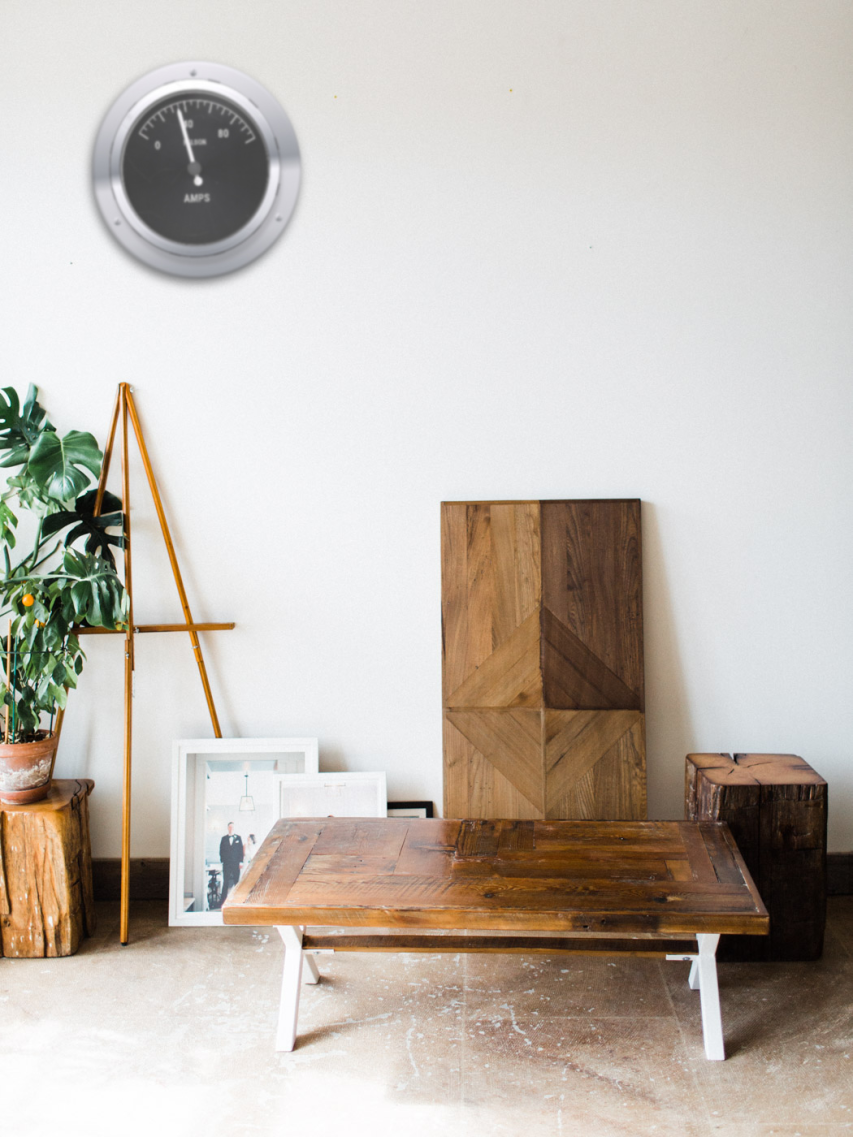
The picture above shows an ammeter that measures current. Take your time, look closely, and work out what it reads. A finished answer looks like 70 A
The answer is 35 A
